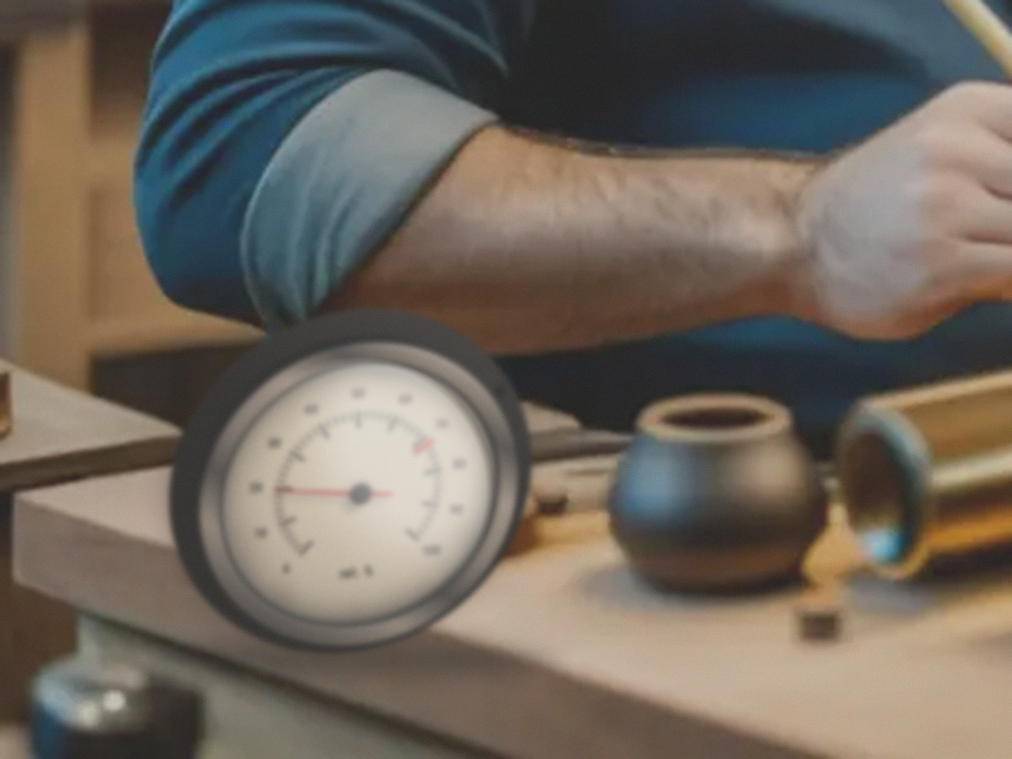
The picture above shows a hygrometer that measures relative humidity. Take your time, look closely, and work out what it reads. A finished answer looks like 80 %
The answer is 20 %
